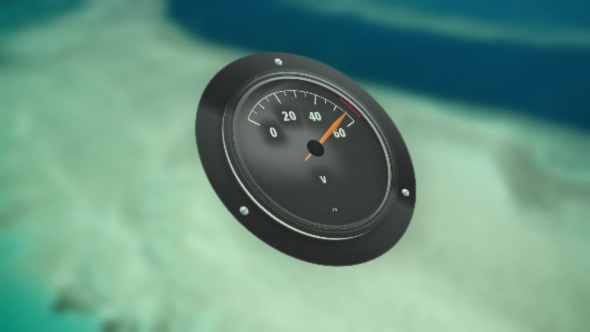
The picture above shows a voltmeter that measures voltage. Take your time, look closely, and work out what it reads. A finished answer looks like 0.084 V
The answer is 55 V
